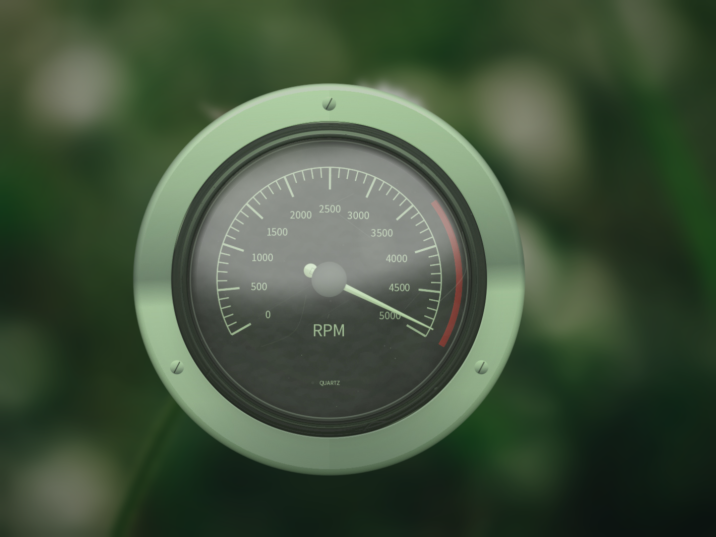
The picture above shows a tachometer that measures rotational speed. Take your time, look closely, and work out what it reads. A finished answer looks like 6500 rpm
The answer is 4900 rpm
